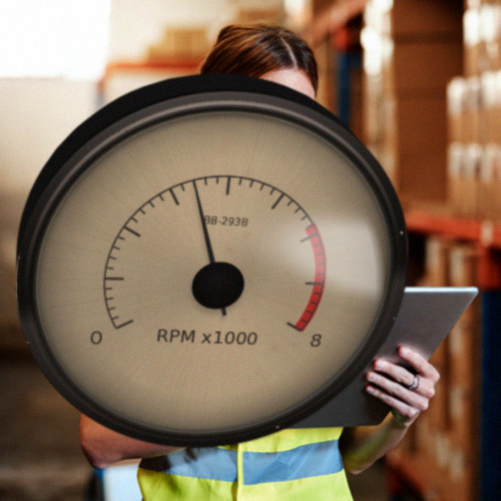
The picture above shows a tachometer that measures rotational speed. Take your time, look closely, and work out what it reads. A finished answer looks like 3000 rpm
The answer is 3400 rpm
